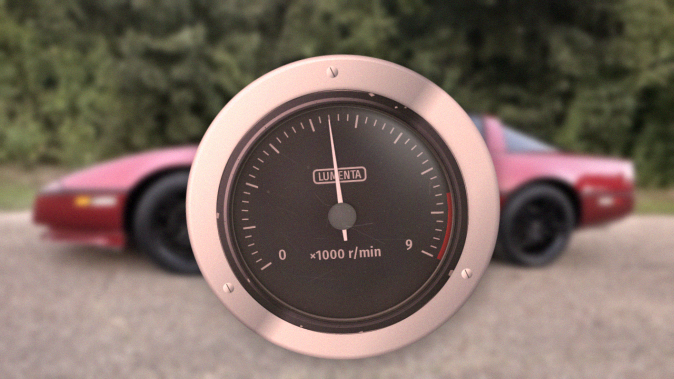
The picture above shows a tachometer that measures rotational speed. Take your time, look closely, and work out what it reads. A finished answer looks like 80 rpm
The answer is 4400 rpm
